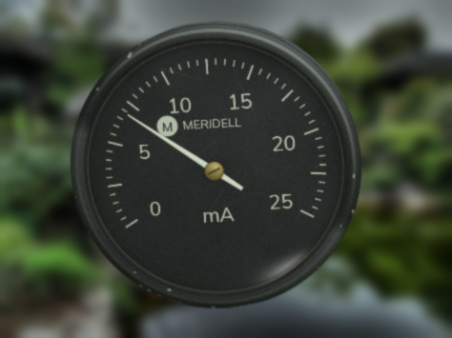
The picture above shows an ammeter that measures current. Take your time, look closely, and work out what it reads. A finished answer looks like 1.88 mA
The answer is 7 mA
